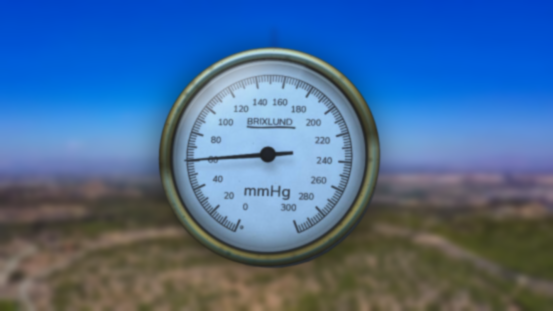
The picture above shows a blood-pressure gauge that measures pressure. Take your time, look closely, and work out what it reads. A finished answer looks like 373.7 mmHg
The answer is 60 mmHg
